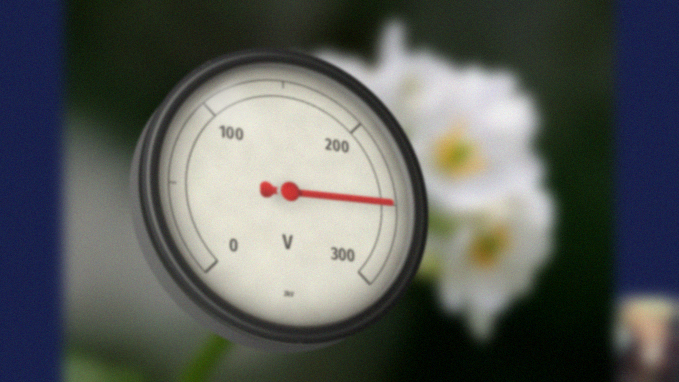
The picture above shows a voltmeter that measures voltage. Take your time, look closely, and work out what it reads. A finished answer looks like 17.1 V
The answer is 250 V
